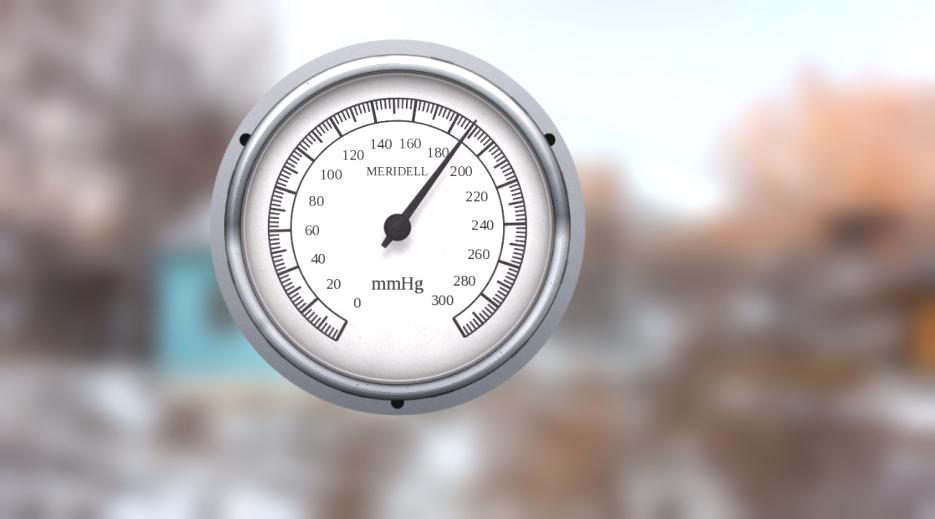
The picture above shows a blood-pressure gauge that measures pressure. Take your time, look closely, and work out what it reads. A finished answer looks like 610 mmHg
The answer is 188 mmHg
